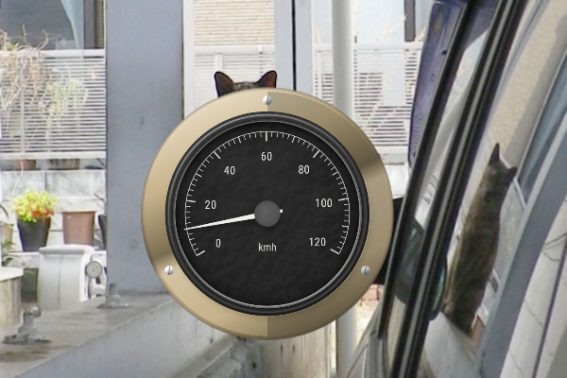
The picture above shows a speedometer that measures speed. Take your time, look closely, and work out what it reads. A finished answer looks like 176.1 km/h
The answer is 10 km/h
